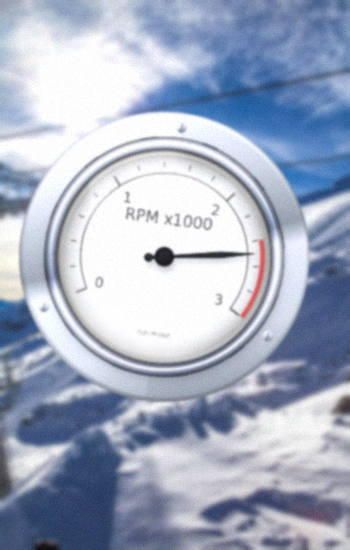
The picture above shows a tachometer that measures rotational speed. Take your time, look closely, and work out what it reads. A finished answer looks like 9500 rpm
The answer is 2500 rpm
